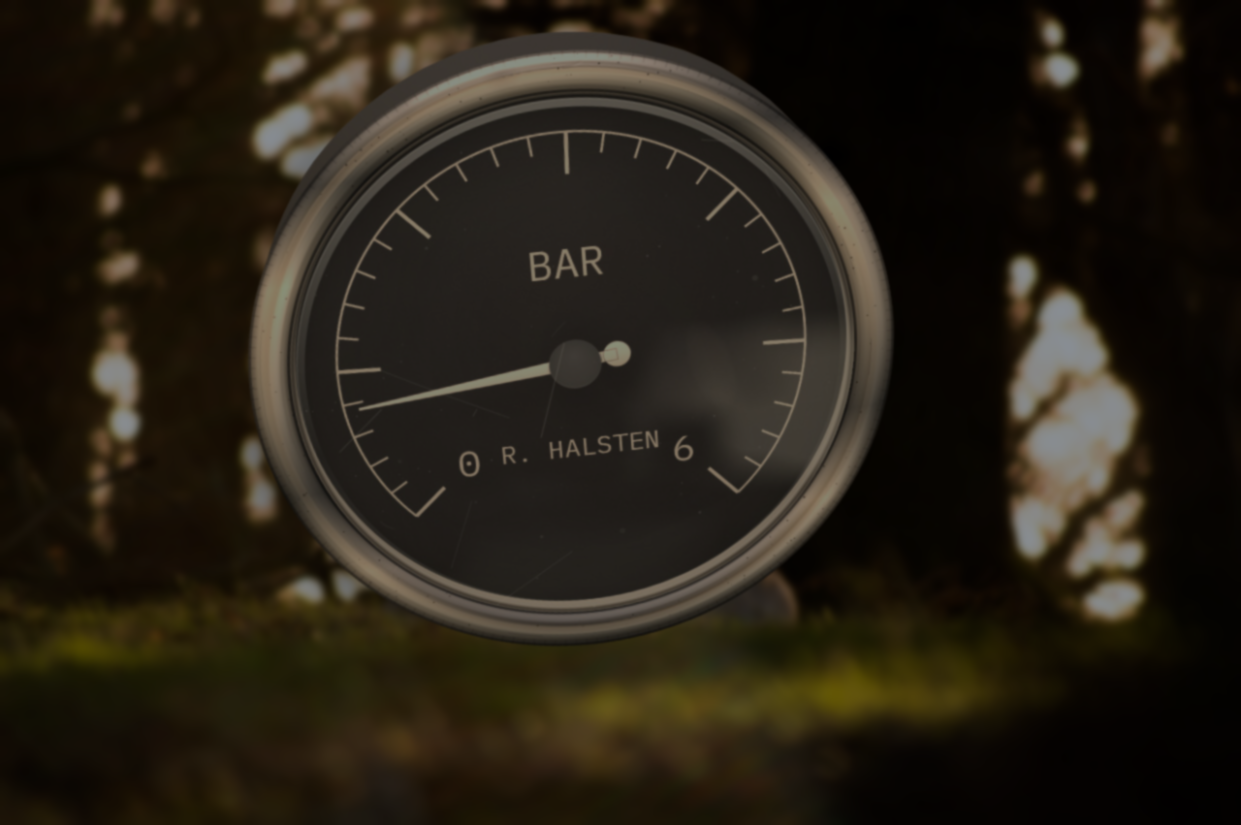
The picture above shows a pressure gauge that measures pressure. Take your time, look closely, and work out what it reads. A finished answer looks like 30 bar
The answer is 0.8 bar
